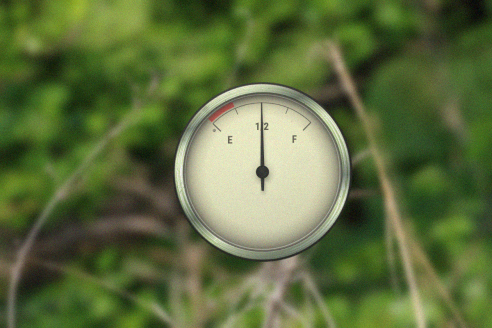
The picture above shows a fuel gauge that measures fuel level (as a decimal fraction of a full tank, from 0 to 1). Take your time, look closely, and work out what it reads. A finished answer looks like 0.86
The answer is 0.5
